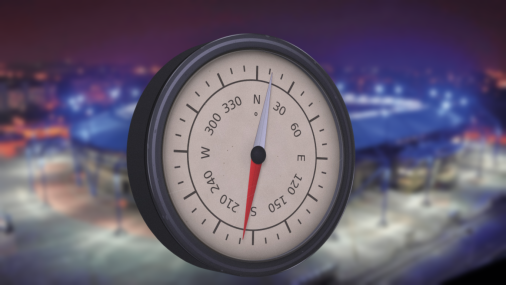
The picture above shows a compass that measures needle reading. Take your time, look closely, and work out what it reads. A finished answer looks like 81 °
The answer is 190 °
